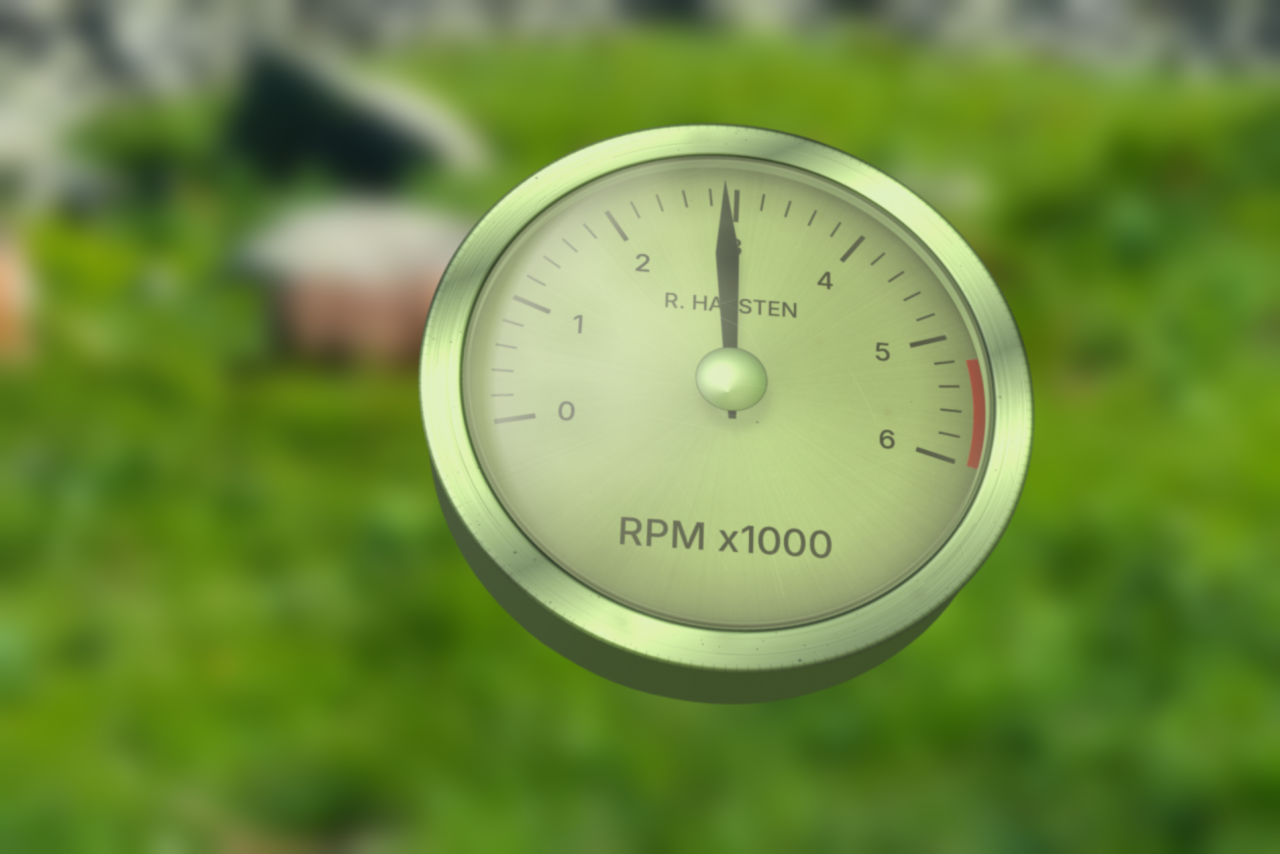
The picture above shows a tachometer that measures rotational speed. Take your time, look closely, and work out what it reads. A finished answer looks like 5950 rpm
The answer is 2900 rpm
